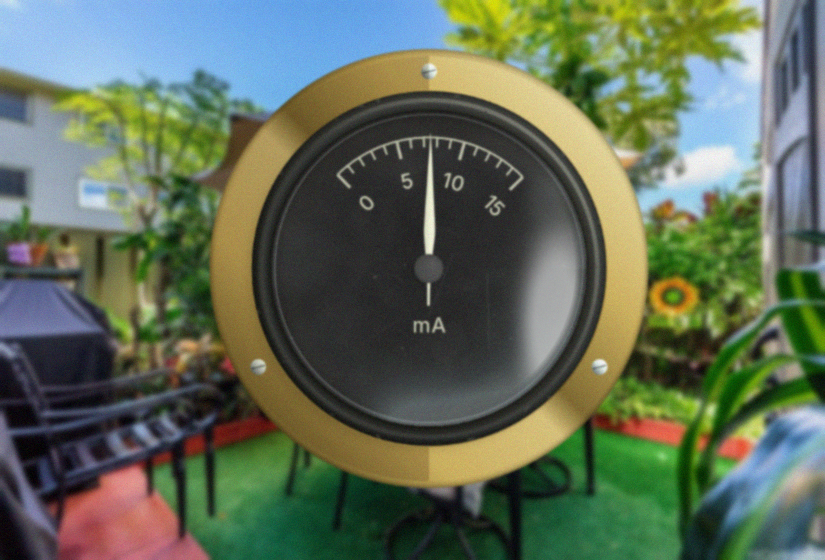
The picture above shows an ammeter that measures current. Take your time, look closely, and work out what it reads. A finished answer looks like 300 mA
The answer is 7.5 mA
